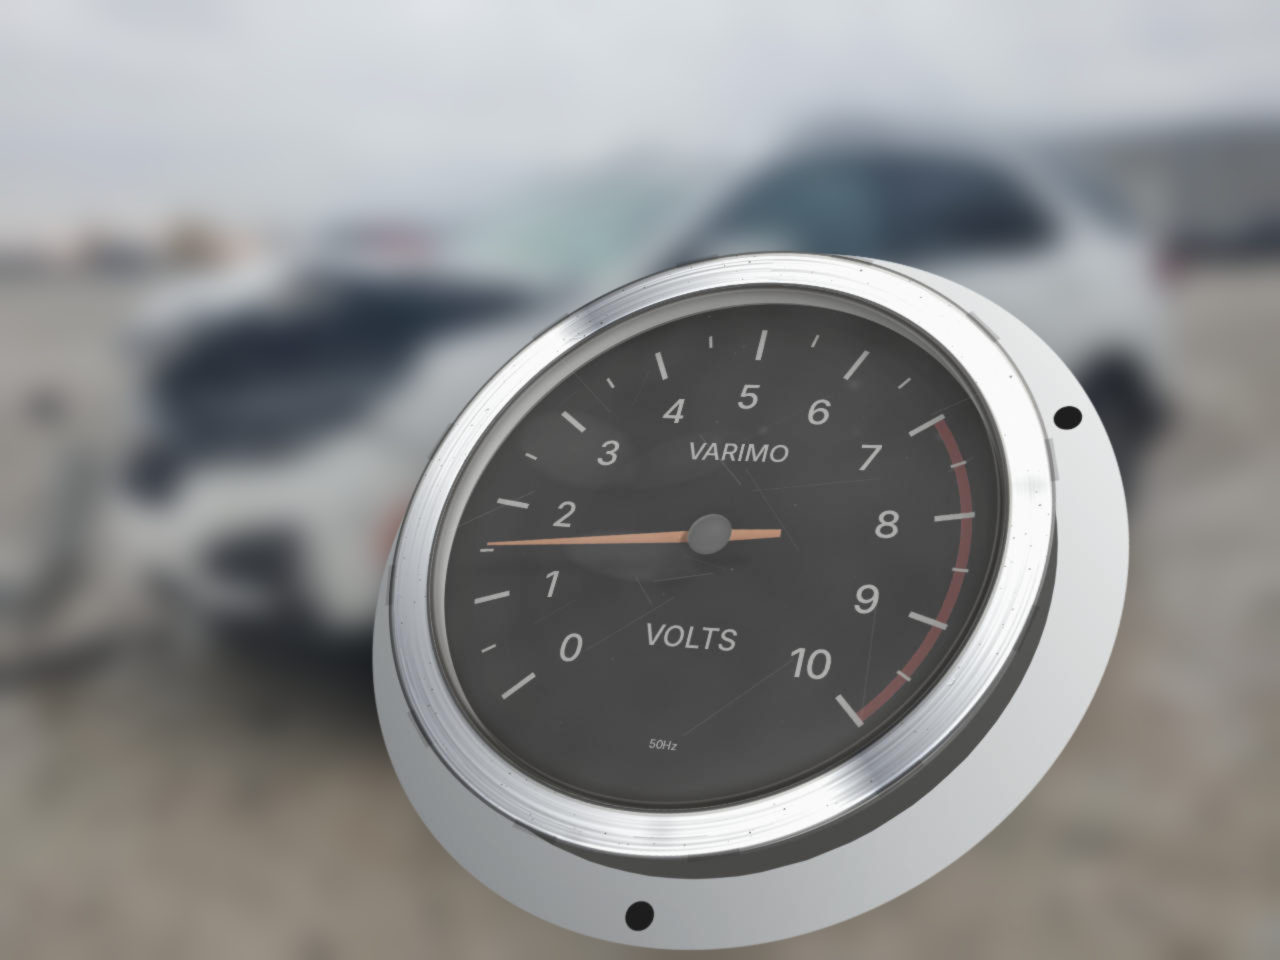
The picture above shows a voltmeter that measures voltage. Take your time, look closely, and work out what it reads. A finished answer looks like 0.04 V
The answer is 1.5 V
